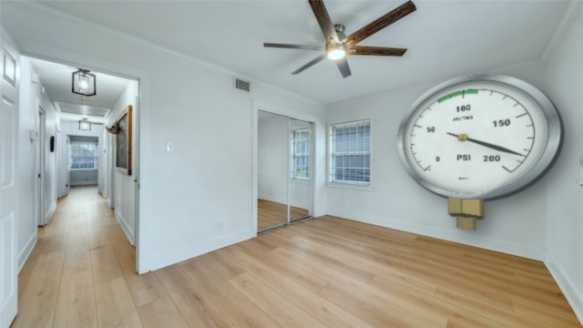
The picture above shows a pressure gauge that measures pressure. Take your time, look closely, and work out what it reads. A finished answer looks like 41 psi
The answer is 185 psi
